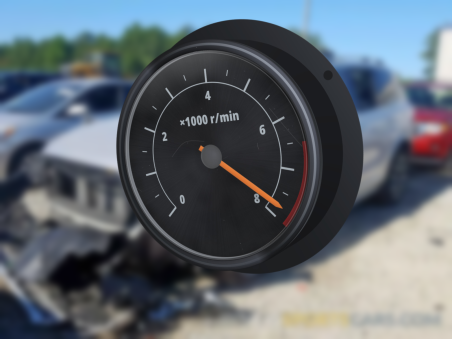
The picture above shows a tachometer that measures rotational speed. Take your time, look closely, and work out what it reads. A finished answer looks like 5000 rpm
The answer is 7750 rpm
